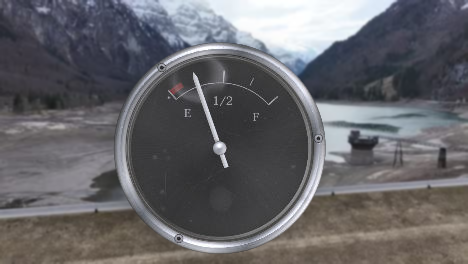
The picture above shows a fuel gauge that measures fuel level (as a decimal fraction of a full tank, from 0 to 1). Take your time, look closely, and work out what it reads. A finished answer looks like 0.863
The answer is 0.25
